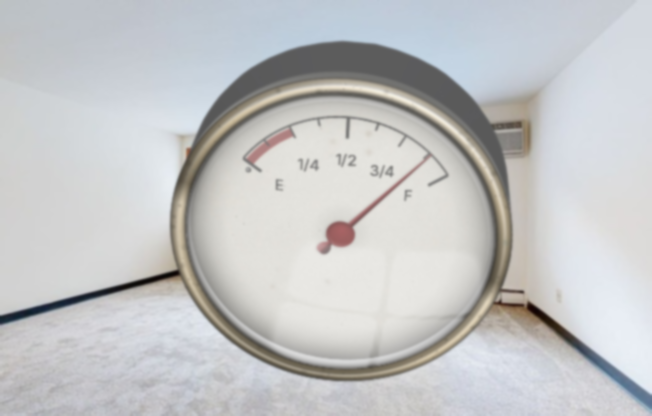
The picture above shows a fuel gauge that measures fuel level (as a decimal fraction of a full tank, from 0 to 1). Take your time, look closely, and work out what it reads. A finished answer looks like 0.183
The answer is 0.875
